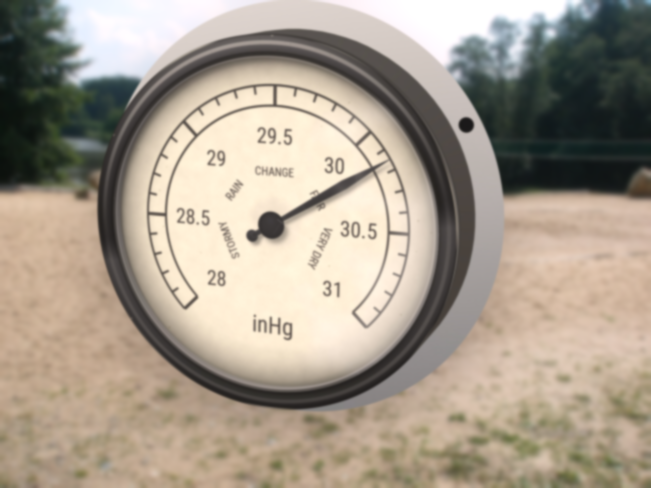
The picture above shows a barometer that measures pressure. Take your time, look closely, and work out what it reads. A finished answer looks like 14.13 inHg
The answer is 30.15 inHg
